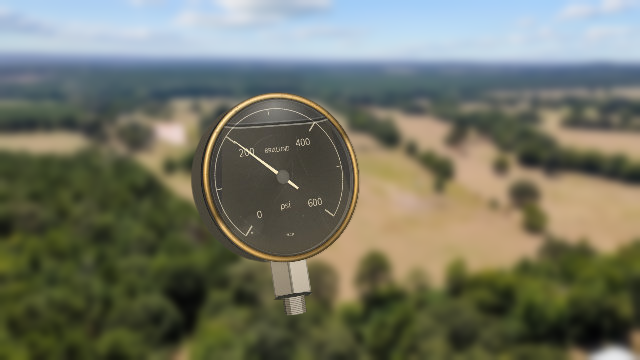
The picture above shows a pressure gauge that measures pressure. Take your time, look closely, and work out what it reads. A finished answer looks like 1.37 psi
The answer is 200 psi
